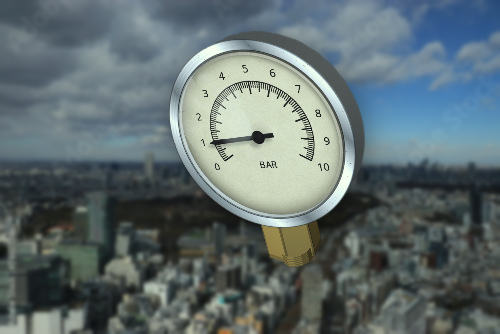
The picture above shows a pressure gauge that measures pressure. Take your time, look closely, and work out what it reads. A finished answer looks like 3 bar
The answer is 1 bar
